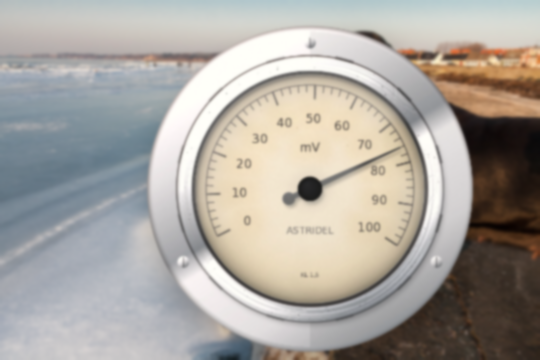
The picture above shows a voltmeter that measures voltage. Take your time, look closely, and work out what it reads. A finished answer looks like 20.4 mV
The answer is 76 mV
